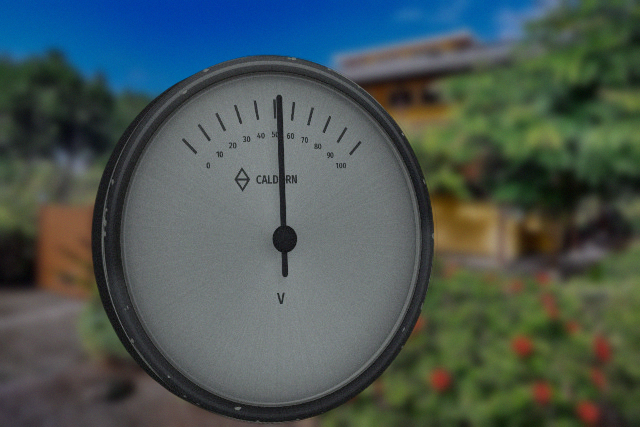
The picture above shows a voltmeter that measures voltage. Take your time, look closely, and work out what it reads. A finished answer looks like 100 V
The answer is 50 V
